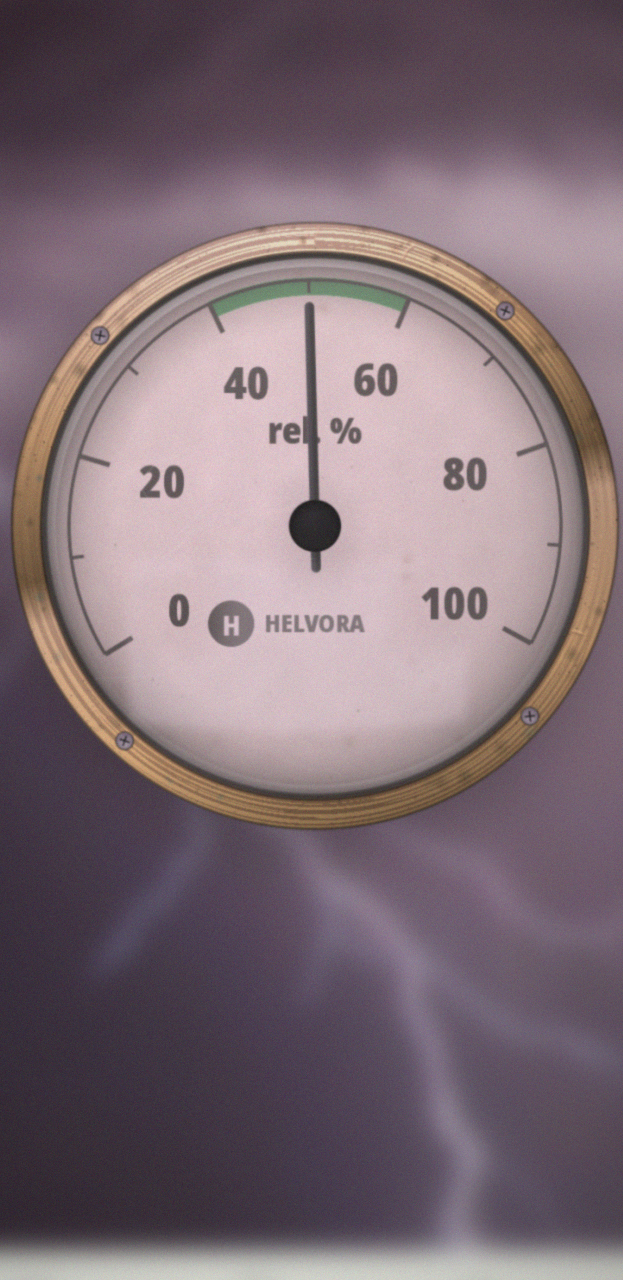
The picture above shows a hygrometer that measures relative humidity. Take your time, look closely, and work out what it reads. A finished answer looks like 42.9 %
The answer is 50 %
